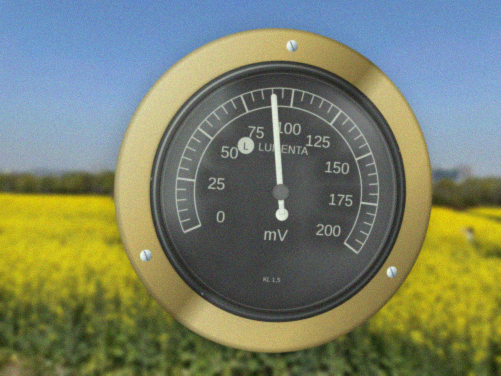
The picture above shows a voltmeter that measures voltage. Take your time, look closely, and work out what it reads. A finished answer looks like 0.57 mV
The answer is 90 mV
